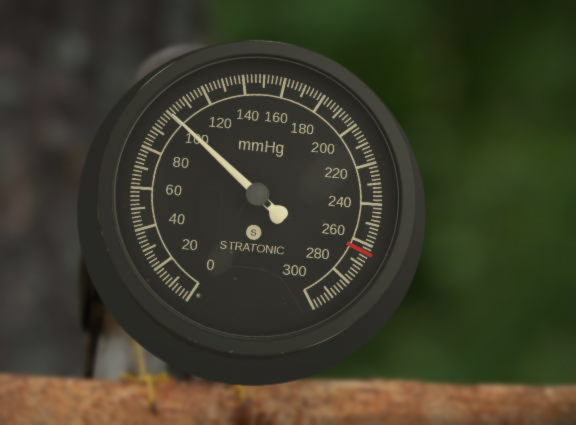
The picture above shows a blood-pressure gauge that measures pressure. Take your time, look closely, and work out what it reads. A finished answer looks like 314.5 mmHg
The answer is 100 mmHg
